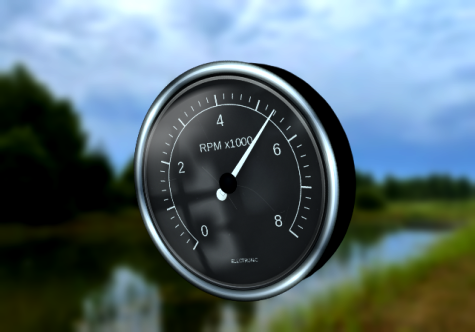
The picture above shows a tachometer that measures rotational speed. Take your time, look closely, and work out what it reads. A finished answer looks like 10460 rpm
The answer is 5400 rpm
